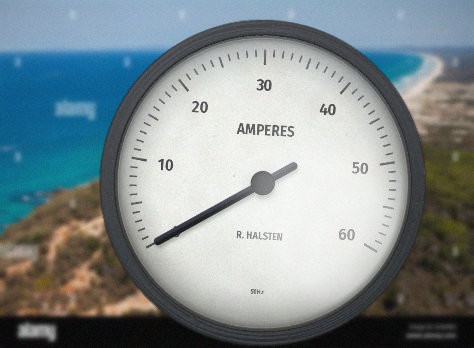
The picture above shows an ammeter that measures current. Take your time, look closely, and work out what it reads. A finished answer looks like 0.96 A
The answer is 0 A
